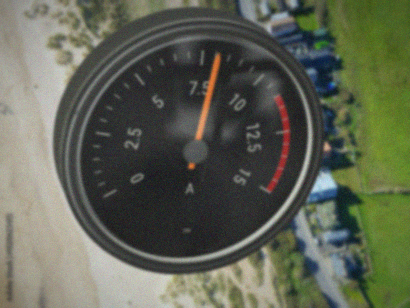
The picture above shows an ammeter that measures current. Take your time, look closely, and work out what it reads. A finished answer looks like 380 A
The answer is 8 A
